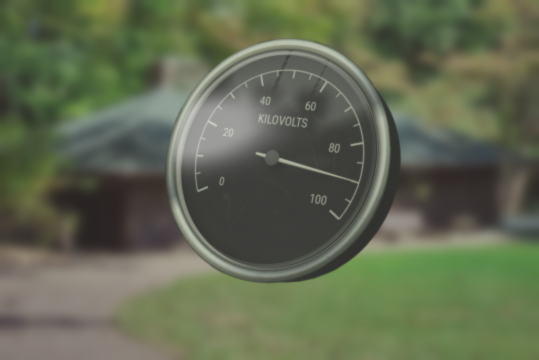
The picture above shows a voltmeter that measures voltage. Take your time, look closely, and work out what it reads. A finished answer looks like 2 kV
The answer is 90 kV
